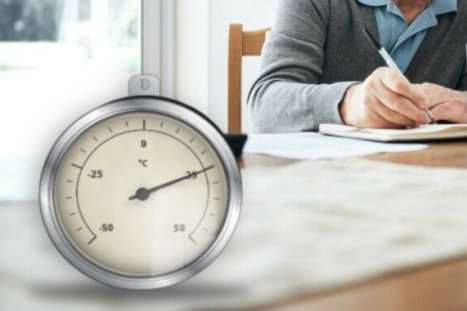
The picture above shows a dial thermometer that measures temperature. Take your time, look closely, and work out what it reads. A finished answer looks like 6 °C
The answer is 25 °C
